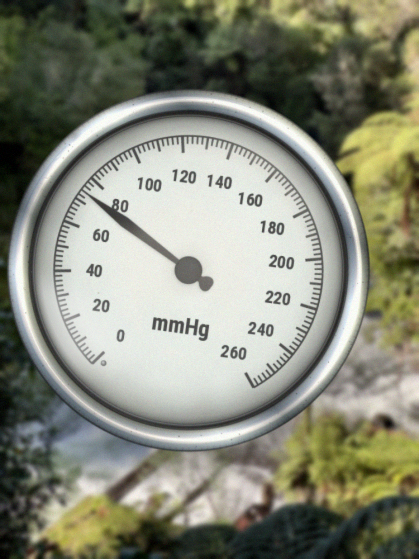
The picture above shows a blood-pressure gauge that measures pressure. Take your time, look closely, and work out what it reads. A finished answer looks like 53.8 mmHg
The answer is 74 mmHg
